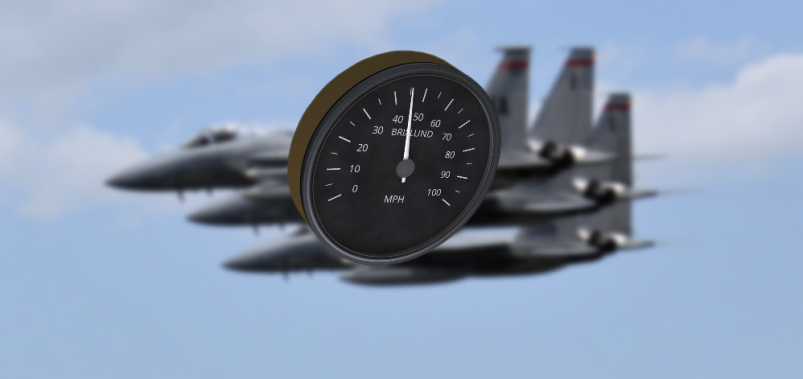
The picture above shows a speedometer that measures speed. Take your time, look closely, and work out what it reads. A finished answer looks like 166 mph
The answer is 45 mph
